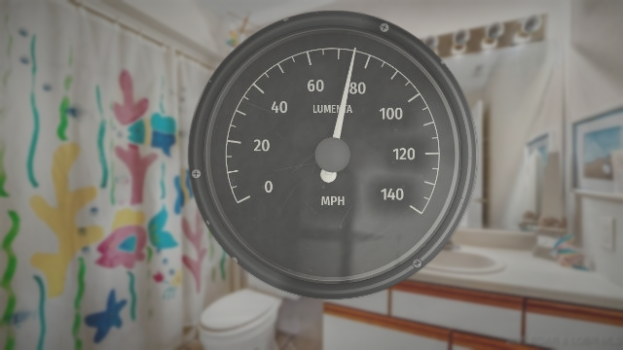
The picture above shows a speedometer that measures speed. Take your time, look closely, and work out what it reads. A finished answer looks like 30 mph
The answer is 75 mph
